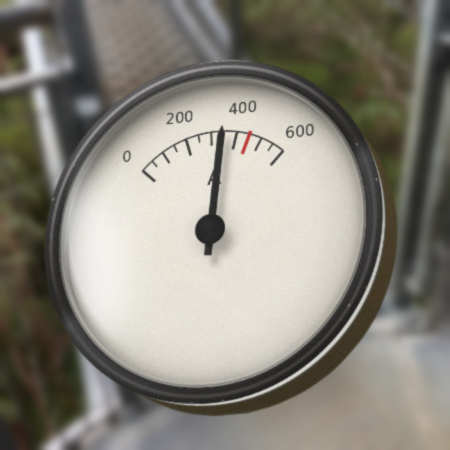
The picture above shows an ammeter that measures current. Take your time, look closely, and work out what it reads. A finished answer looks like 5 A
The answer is 350 A
